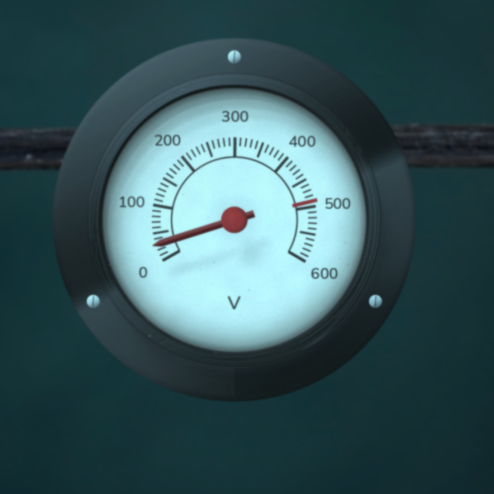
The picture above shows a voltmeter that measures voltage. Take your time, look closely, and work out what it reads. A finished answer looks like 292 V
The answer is 30 V
